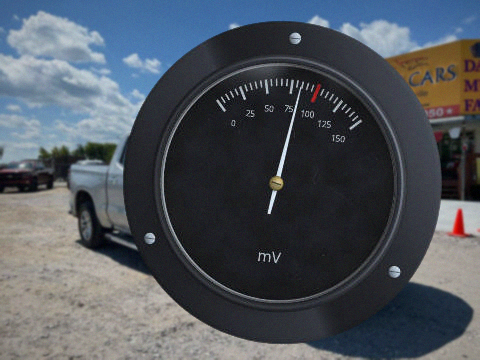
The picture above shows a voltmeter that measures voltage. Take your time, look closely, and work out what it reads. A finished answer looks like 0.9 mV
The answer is 85 mV
